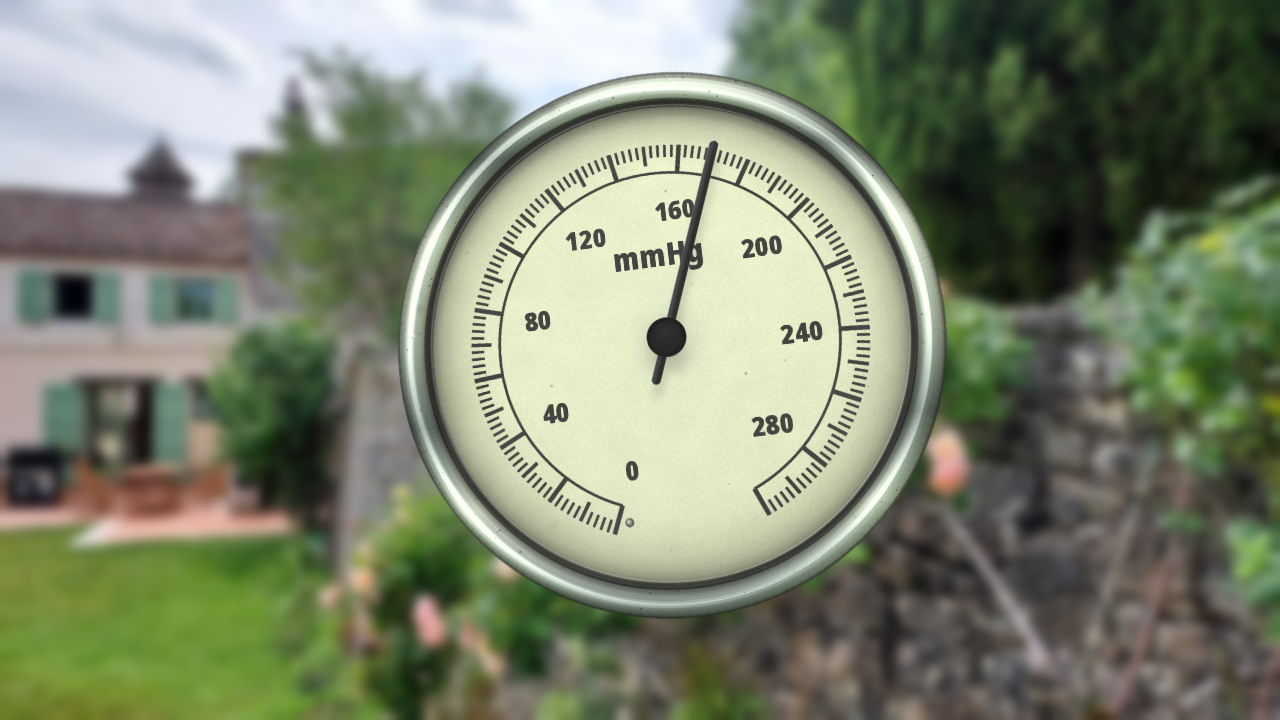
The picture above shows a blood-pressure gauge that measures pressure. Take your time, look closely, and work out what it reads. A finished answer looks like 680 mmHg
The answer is 170 mmHg
